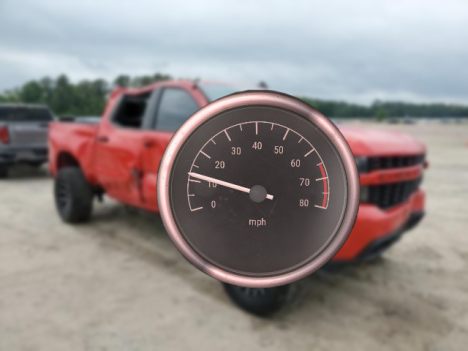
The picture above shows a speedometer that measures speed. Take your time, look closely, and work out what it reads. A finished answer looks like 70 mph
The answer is 12.5 mph
